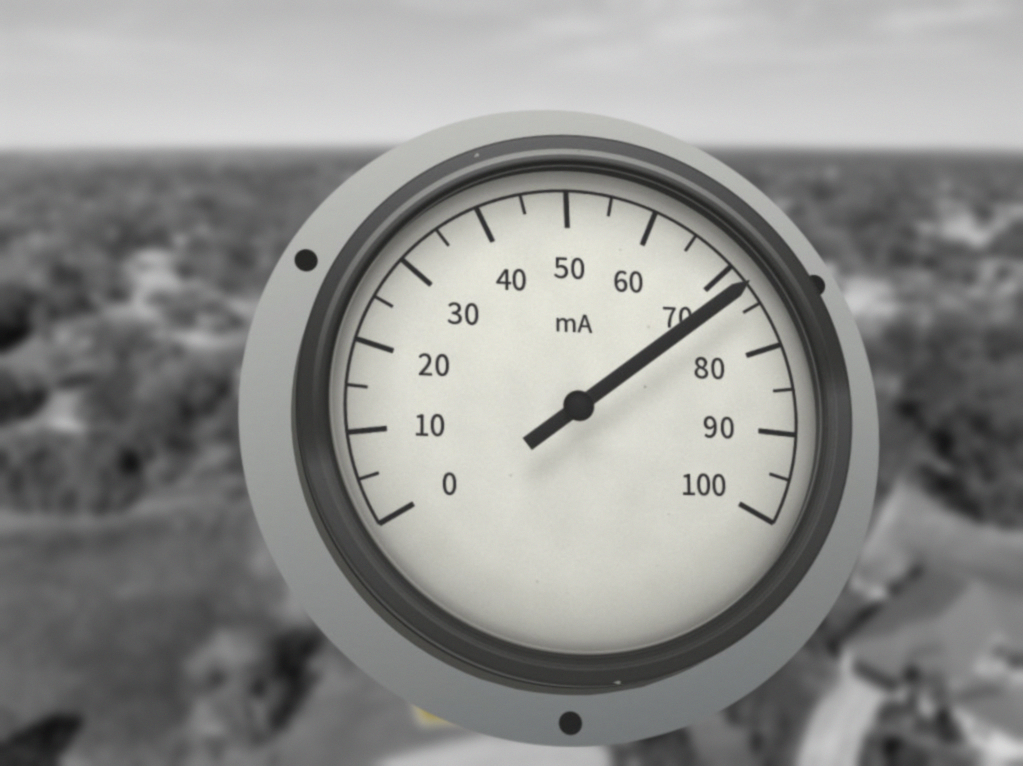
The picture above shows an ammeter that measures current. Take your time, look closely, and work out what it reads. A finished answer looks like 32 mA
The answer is 72.5 mA
